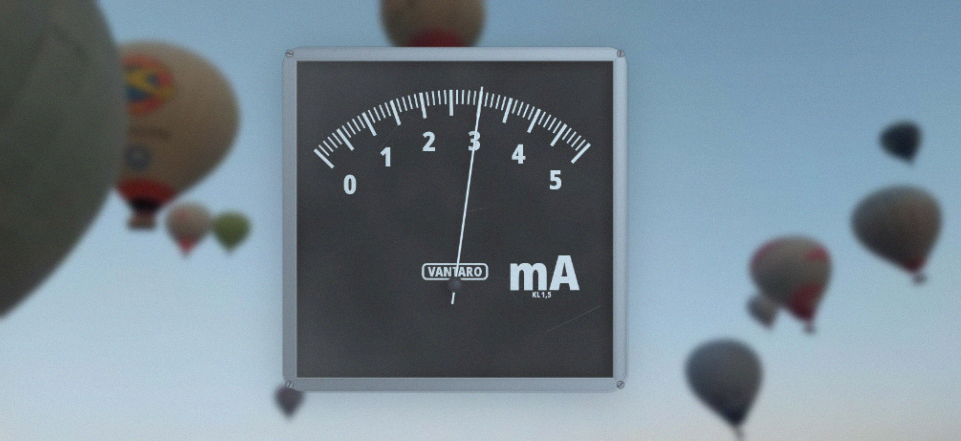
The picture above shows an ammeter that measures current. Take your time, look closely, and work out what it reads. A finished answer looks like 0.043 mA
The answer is 3 mA
